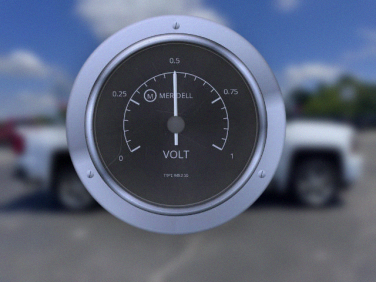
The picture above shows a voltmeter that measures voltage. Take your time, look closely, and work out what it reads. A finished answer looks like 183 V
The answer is 0.5 V
